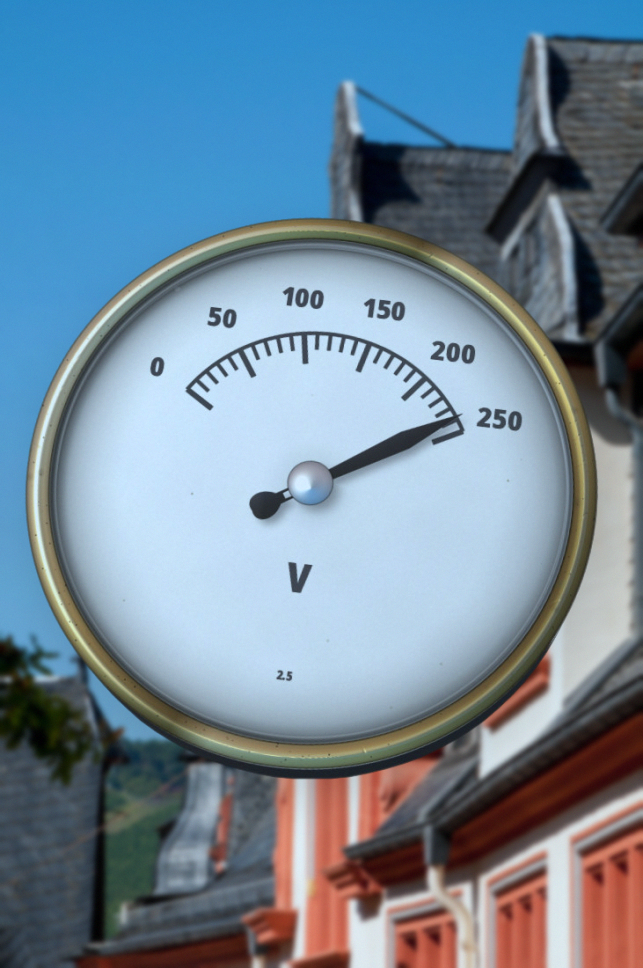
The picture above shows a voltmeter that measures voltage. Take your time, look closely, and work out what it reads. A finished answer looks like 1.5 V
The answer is 240 V
